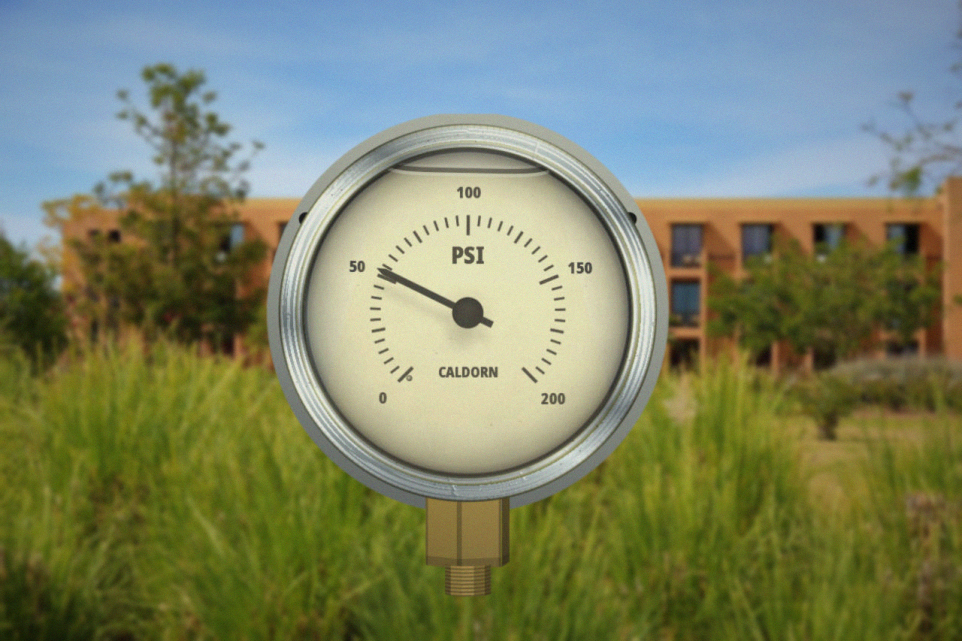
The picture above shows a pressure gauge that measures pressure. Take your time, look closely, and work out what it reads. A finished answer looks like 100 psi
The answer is 52.5 psi
